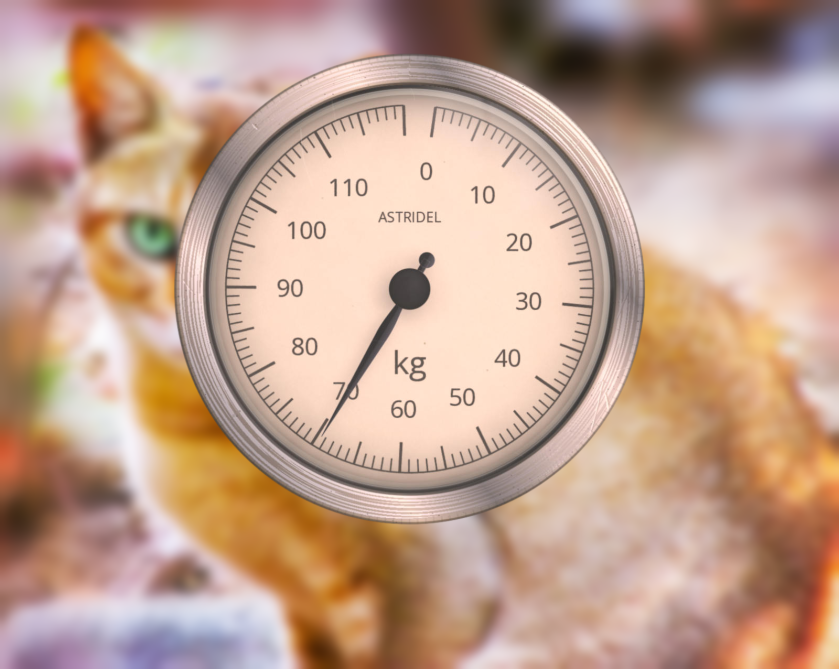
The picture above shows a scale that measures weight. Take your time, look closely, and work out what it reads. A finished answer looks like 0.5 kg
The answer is 69.5 kg
